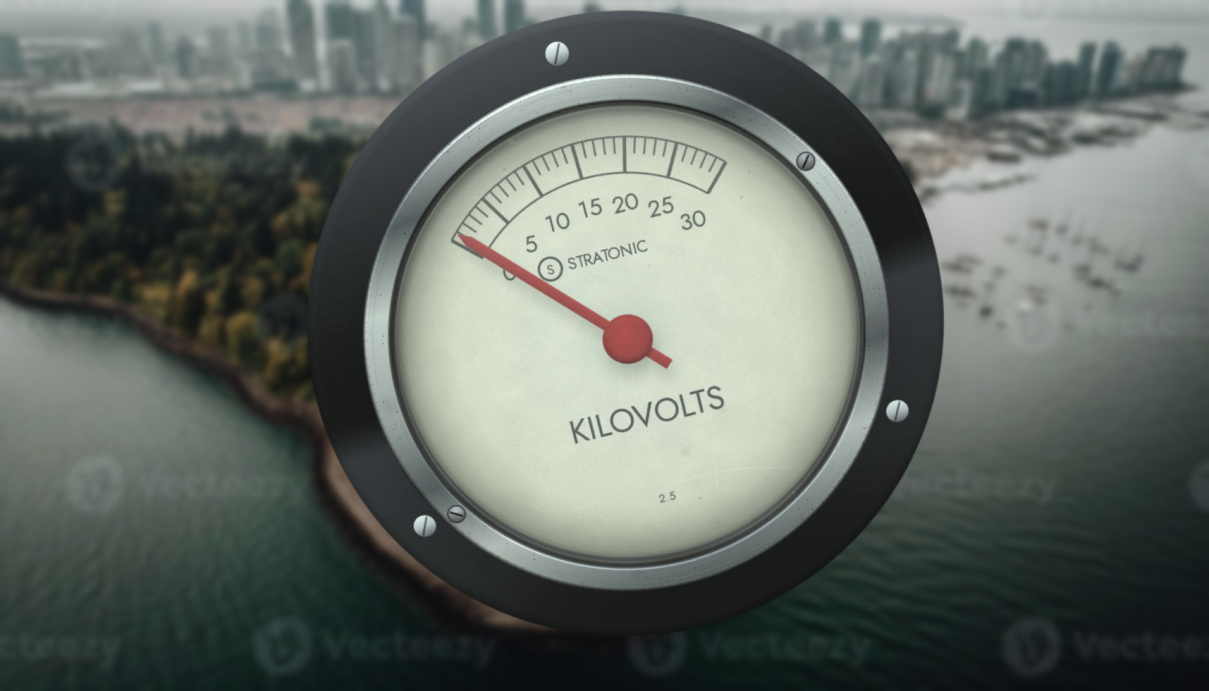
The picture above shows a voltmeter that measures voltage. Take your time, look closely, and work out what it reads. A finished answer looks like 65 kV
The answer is 1 kV
